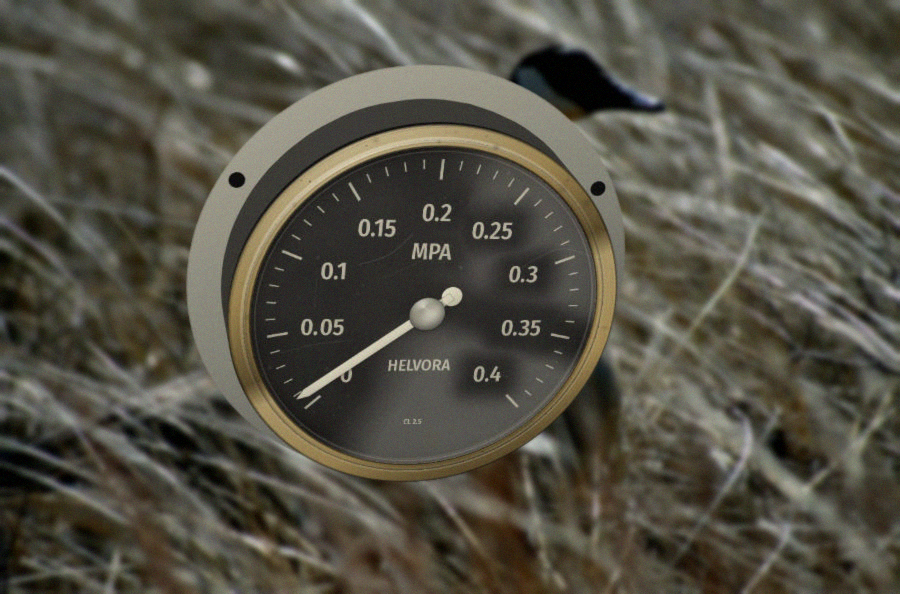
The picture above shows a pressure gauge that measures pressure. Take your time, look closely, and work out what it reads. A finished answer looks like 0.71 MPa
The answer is 0.01 MPa
